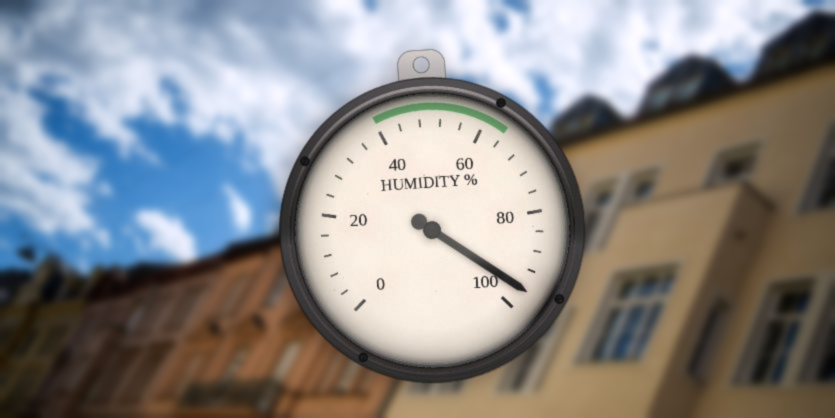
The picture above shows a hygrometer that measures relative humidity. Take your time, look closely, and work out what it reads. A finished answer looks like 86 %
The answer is 96 %
